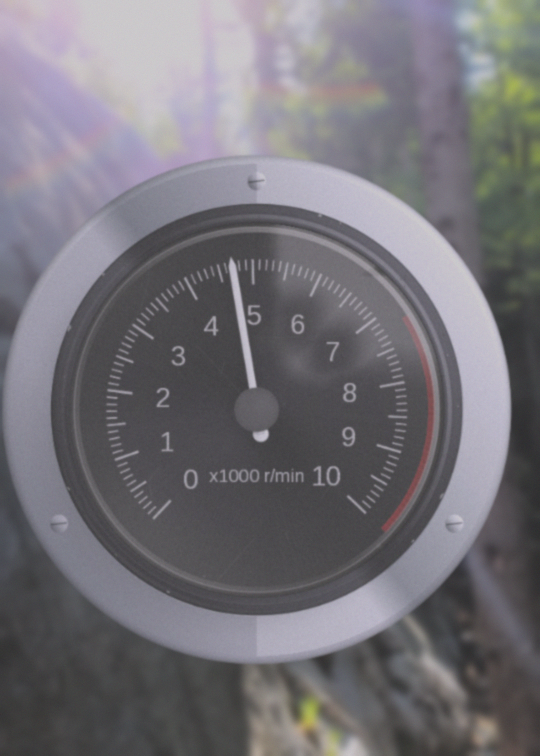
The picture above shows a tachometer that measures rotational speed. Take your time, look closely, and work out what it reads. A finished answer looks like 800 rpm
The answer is 4700 rpm
